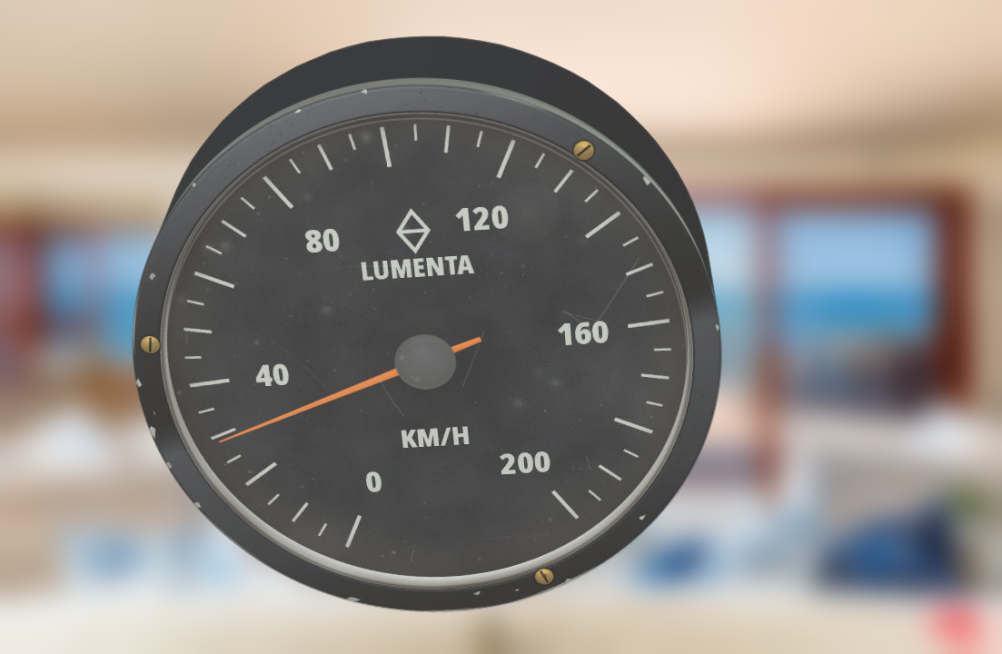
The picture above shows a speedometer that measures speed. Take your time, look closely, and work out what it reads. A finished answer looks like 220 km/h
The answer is 30 km/h
